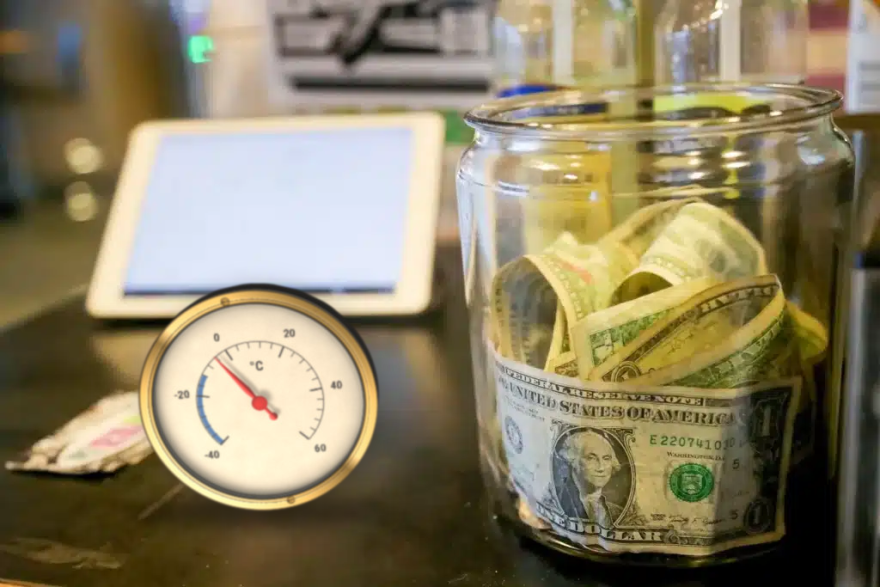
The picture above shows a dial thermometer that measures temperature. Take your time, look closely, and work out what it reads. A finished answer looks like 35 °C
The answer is -4 °C
